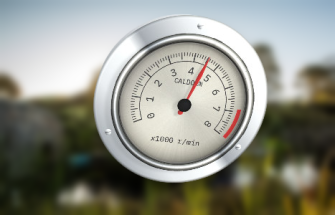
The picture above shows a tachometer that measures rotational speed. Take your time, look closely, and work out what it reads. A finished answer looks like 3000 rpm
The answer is 4500 rpm
